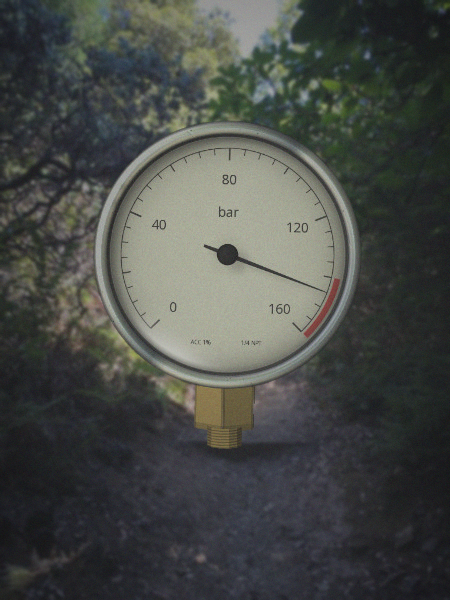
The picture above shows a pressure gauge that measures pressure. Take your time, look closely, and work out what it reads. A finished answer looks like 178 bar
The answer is 145 bar
